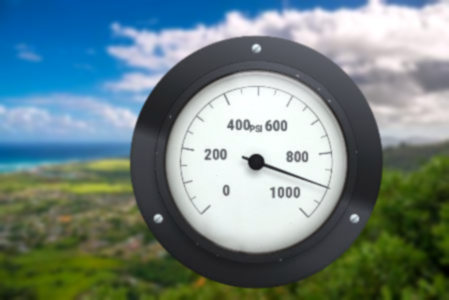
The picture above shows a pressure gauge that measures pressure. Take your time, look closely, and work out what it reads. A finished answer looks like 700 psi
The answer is 900 psi
